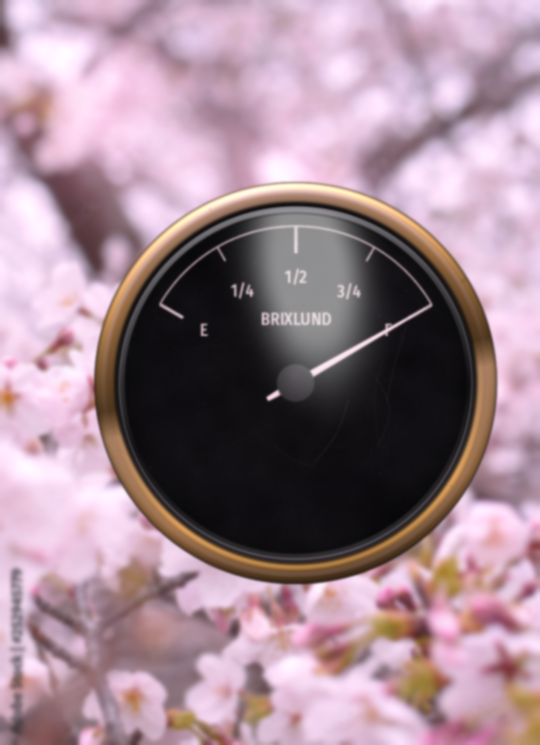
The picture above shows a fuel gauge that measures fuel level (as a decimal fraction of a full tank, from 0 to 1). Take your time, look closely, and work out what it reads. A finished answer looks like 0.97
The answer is 1
